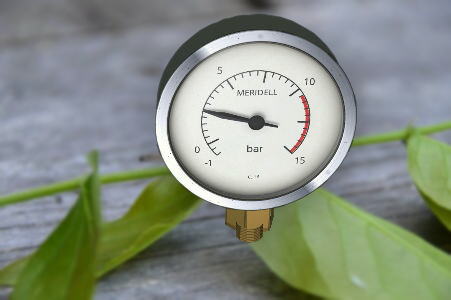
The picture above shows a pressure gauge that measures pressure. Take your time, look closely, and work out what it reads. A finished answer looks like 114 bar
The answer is 2.5 bar
